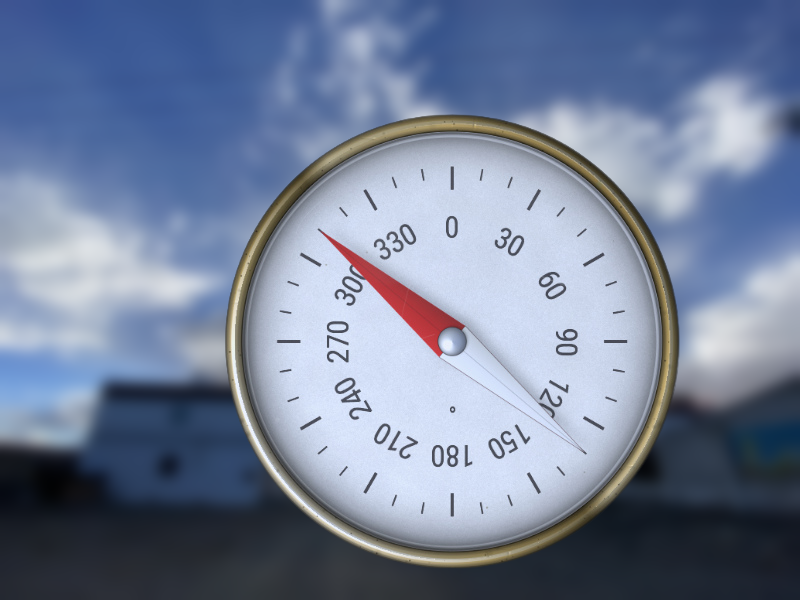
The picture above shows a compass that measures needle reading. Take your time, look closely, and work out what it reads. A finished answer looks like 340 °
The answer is 310 °
